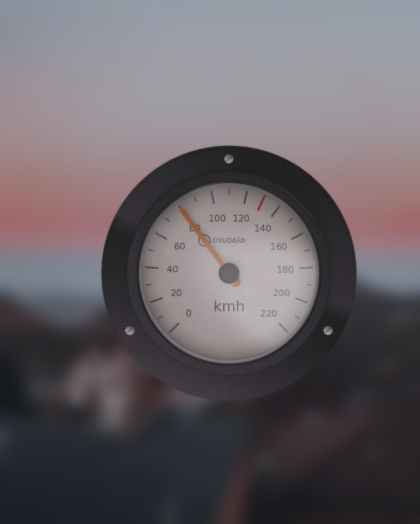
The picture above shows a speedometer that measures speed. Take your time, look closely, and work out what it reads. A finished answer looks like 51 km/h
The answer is 80 km/h
